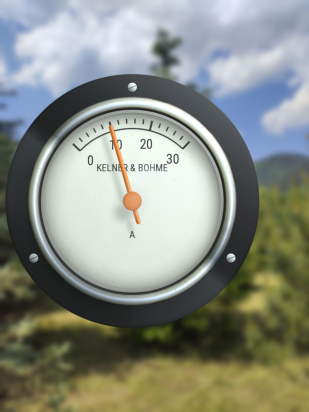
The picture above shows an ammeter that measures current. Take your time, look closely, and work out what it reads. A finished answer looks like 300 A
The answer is 10 A
